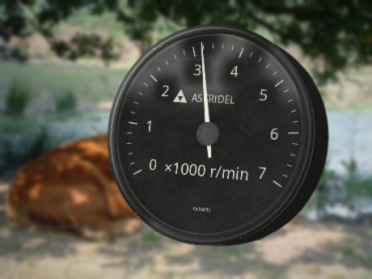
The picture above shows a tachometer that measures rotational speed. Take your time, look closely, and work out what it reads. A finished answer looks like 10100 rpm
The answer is 3200 rpm
